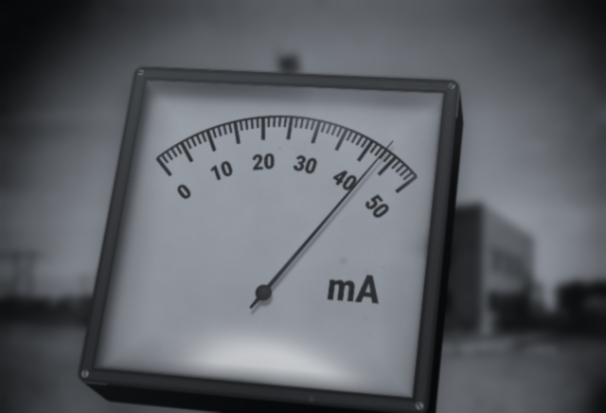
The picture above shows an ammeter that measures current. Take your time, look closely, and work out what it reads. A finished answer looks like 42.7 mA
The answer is 43 mA
